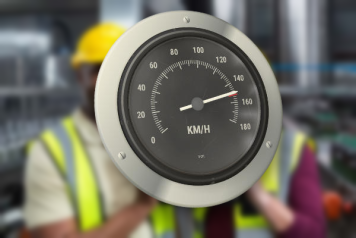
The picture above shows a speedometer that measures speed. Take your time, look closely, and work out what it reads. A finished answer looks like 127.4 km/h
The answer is 150 km/h
